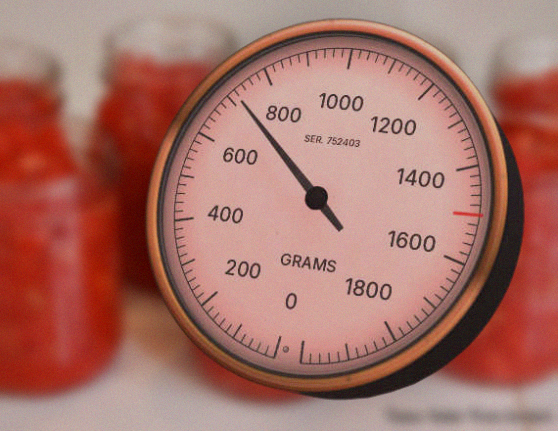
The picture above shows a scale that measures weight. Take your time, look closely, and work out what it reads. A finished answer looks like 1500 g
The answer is 720 g
